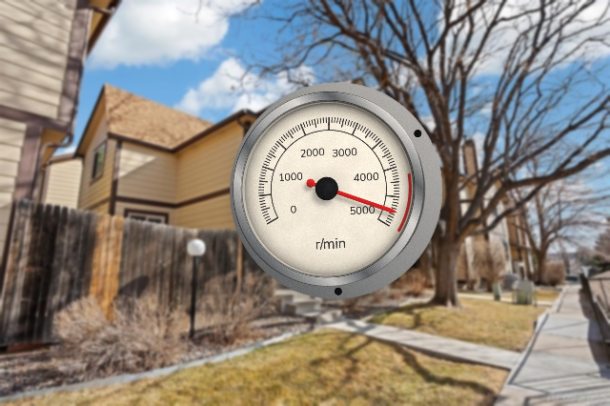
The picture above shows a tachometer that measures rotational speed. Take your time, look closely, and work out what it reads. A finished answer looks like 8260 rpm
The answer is 4750 rpm
